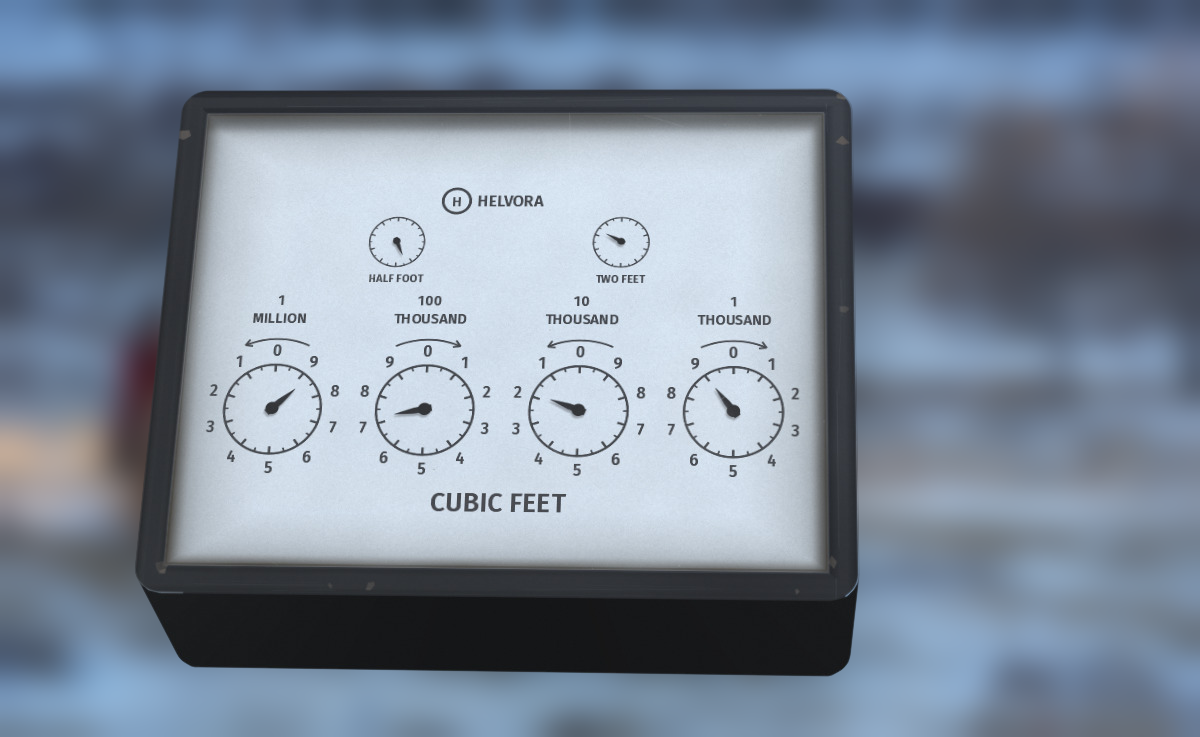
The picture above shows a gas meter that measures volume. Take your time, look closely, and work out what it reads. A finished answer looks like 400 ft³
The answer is 871900 ft³
